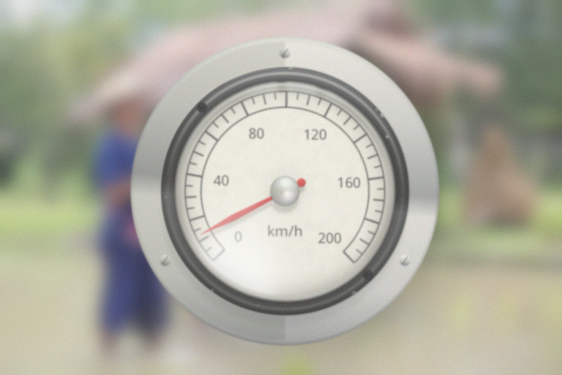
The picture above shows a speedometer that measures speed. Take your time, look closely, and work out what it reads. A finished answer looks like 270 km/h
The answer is 12.5 km/h
